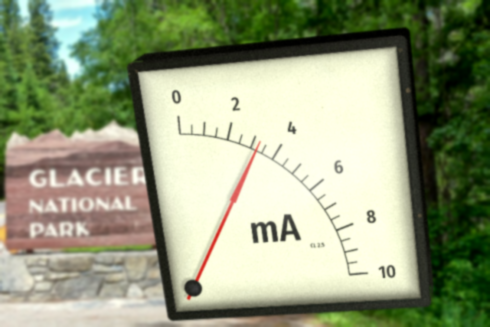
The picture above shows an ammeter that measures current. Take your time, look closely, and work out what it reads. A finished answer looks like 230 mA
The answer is 3.25 mA
